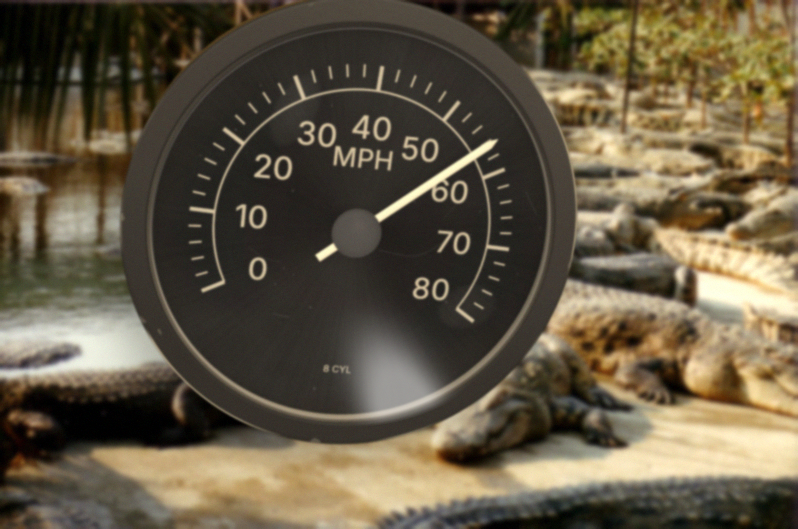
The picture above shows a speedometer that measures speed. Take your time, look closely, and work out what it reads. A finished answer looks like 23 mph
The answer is 56 mph
